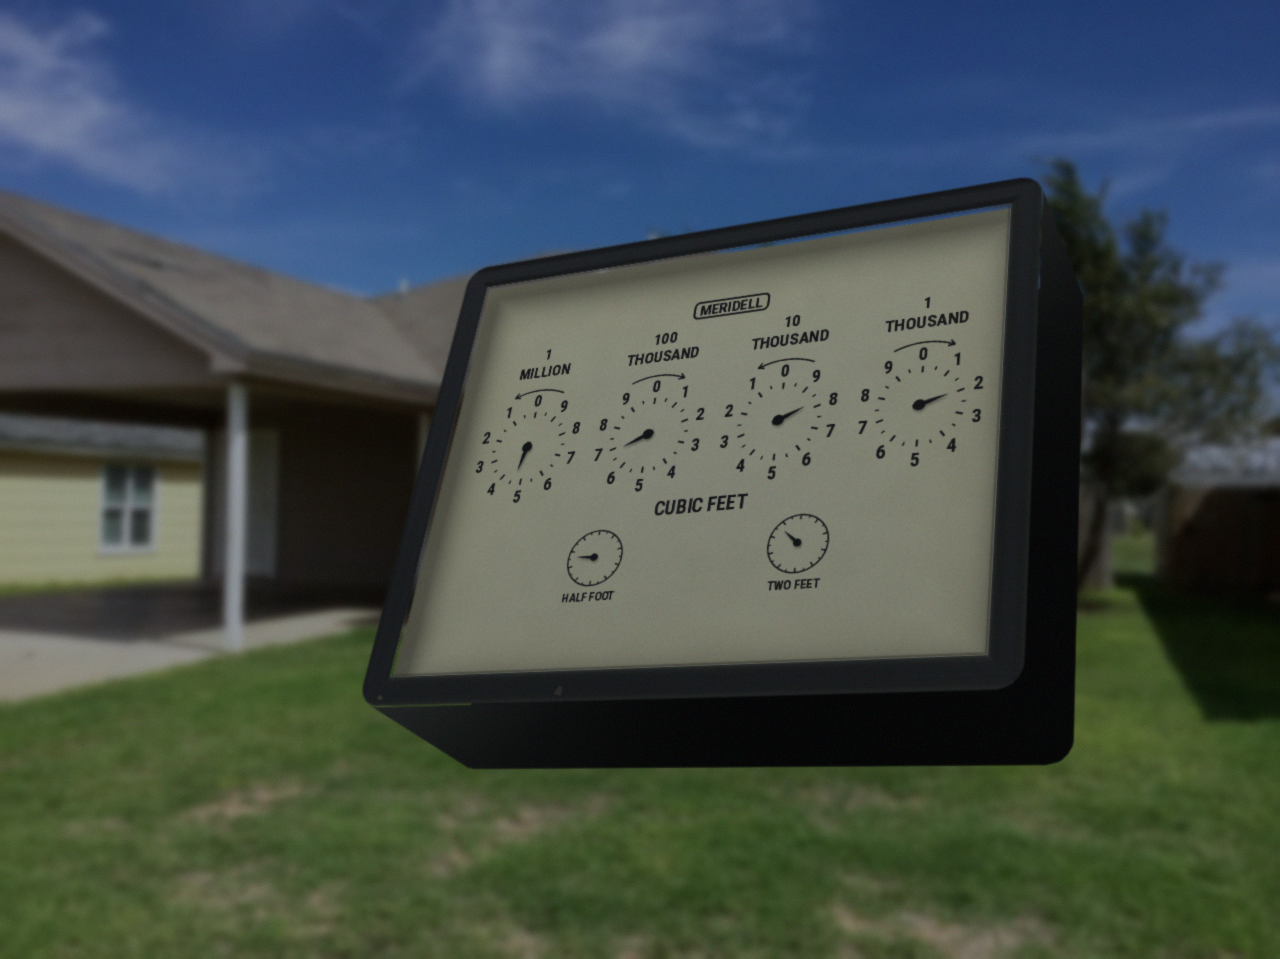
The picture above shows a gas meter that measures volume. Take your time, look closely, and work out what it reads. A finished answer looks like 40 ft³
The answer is 468200 ft³
